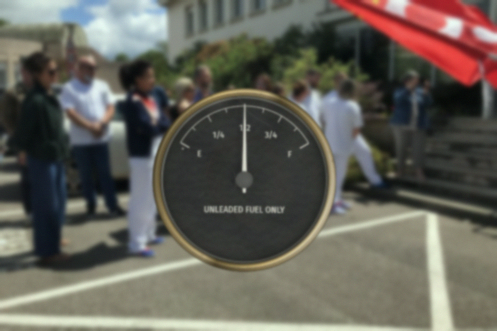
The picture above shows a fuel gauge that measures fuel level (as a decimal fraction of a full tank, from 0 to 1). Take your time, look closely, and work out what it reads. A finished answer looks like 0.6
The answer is 0.5
